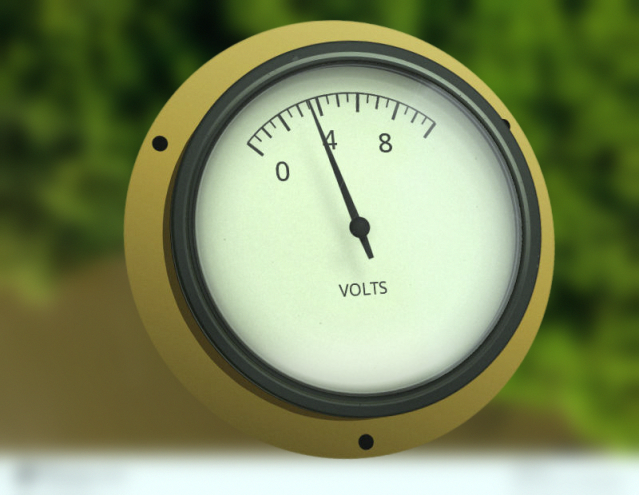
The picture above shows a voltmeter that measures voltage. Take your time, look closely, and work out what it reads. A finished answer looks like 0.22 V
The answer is 3.5 V
